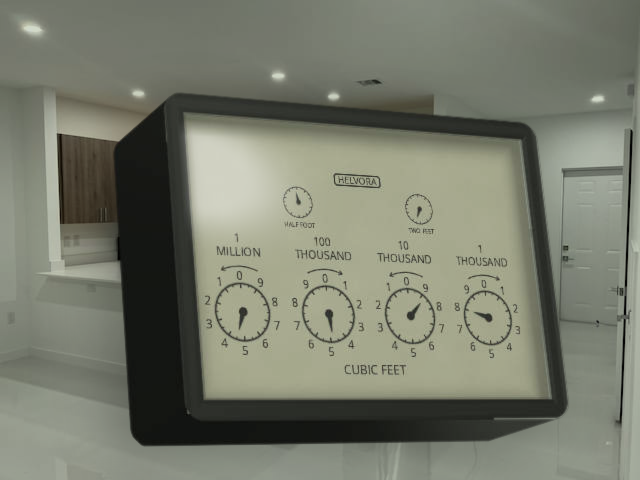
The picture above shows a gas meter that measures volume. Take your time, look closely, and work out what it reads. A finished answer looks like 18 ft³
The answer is 448800 ft³
